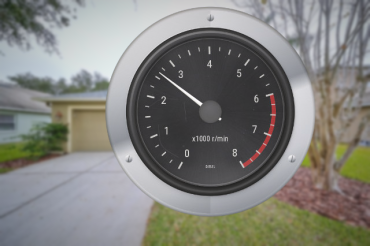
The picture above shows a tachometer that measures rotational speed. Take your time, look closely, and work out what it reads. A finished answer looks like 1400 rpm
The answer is 2625 rpm
